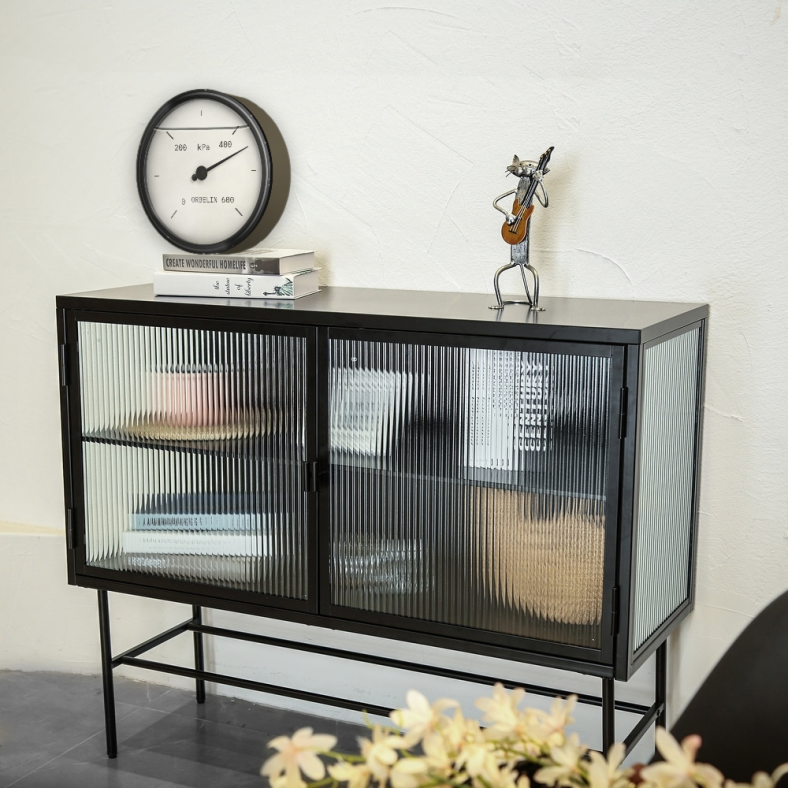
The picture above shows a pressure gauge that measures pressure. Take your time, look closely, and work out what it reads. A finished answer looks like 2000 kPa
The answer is 450 kPa
